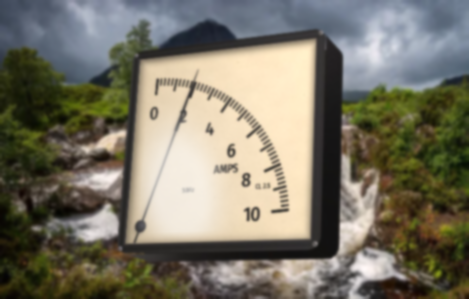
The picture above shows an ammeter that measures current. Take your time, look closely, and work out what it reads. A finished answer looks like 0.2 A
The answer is 2 A
